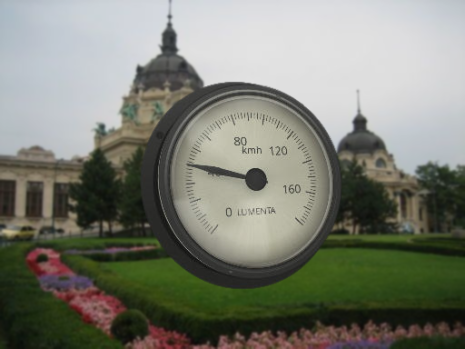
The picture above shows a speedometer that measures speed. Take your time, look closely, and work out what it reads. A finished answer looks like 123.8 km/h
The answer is 40 km/h
